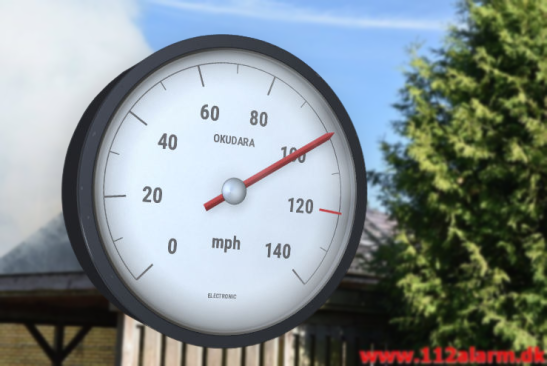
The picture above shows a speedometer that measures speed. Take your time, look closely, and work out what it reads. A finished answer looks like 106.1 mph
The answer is 100 mph
